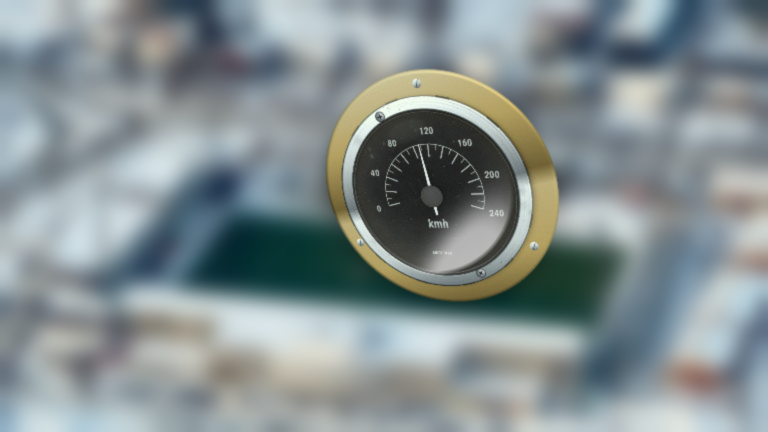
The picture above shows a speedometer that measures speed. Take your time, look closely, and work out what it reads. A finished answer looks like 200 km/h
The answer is 110 km/h
